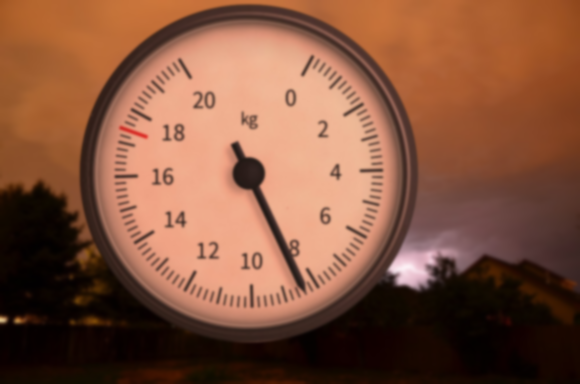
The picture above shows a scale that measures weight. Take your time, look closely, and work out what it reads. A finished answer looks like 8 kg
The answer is 8.4 kg
